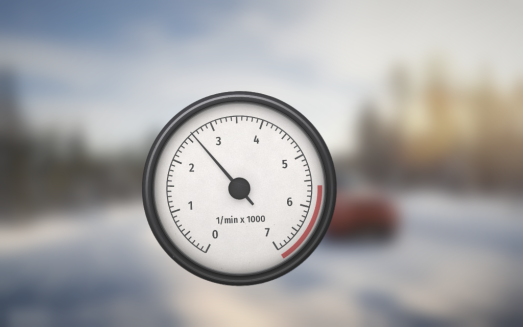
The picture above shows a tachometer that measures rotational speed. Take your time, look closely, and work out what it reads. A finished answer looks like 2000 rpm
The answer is 2600 rpm
